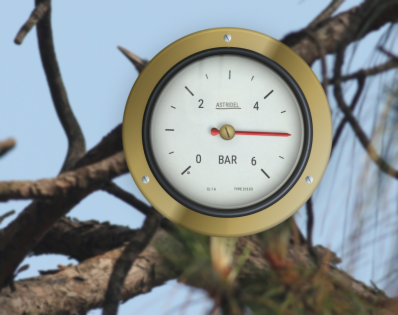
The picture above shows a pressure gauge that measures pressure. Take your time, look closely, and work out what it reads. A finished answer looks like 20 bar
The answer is 5 bar
